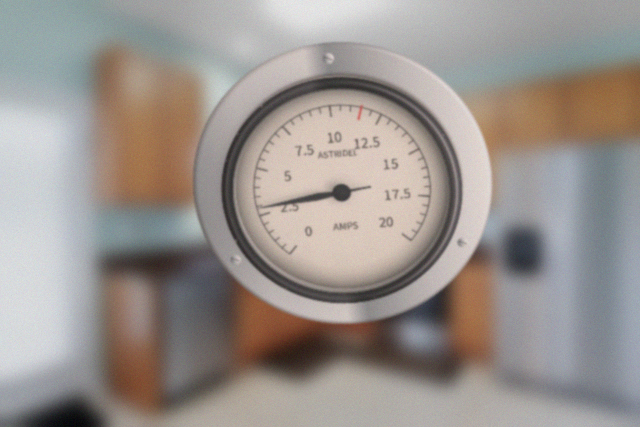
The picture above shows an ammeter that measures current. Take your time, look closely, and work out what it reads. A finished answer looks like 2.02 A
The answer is 3 A
